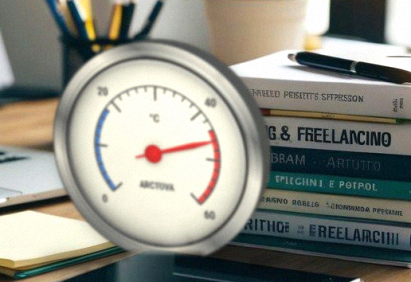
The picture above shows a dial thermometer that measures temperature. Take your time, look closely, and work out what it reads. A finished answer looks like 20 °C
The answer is 46 °C
